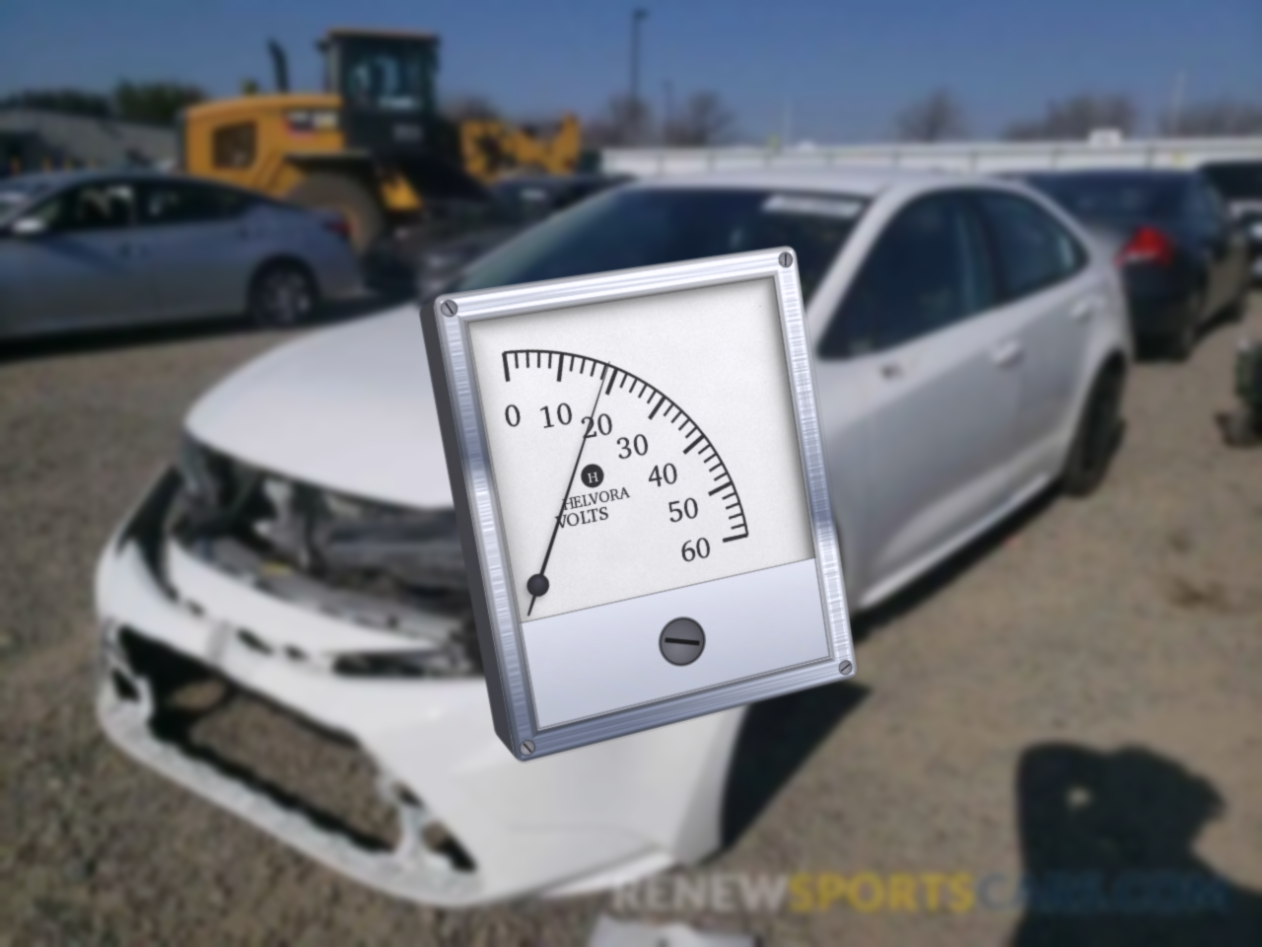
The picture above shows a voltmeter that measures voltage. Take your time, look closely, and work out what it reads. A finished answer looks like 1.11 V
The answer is 18 V
